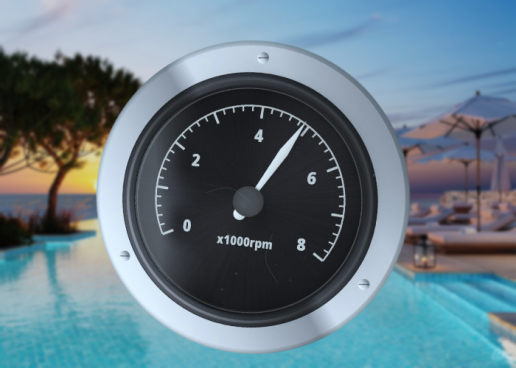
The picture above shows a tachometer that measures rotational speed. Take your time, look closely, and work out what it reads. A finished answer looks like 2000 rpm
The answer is 4900 rpm
